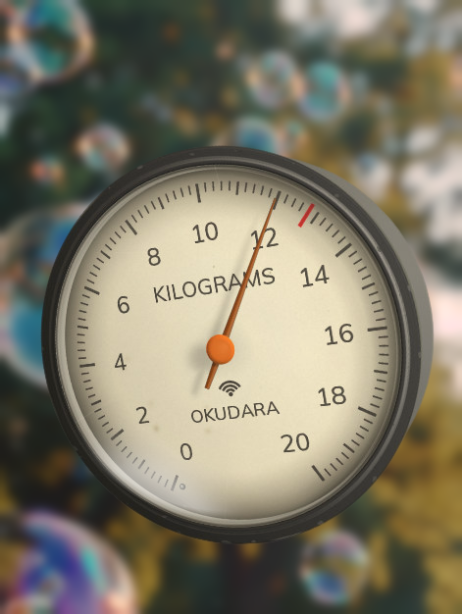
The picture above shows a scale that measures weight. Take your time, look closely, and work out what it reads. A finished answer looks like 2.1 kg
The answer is 12 kg
